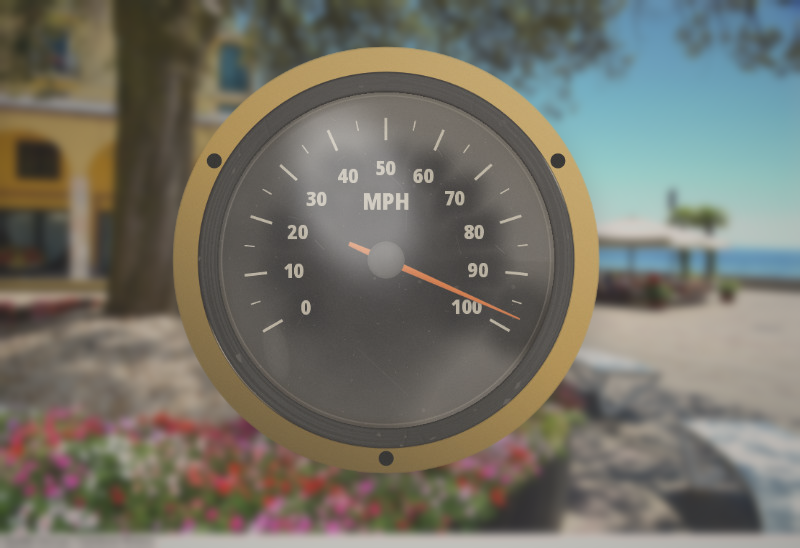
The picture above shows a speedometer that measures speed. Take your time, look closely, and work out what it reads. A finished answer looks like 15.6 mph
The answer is 97.5 mph
